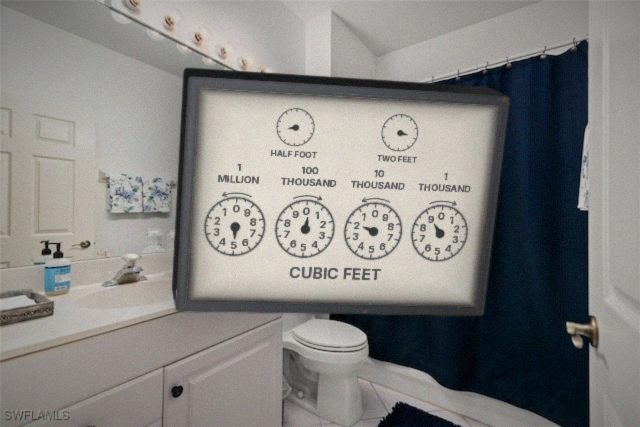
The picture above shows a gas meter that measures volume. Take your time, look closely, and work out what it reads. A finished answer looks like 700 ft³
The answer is 501900 ft³
